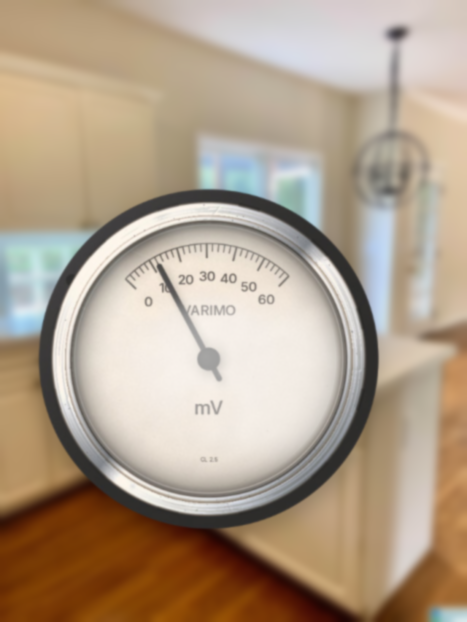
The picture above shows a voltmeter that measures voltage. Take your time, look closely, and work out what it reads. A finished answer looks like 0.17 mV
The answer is 12 mV
